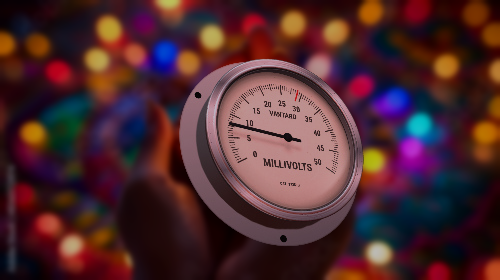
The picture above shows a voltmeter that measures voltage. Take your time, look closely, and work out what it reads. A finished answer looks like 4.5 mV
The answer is 7.5 mV
